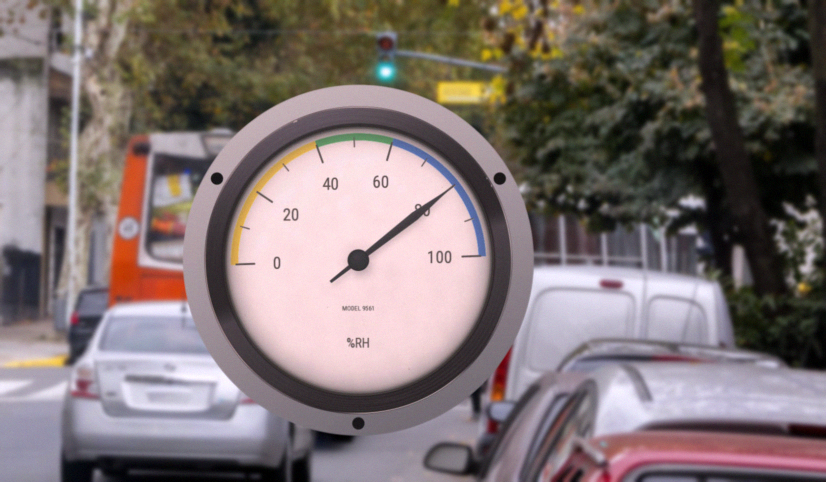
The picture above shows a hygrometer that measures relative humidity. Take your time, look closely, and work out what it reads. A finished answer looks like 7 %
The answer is 80 %
